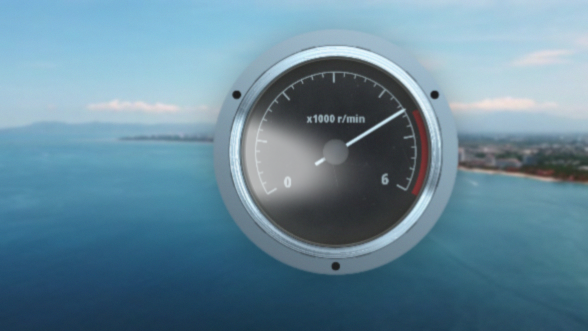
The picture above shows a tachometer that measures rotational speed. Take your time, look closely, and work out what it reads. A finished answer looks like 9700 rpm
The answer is 4500 rpm
